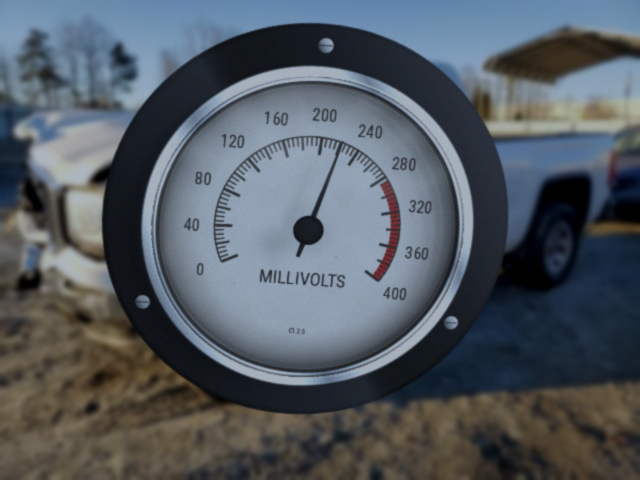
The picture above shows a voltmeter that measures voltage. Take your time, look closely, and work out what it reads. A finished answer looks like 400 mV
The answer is 220 mV
